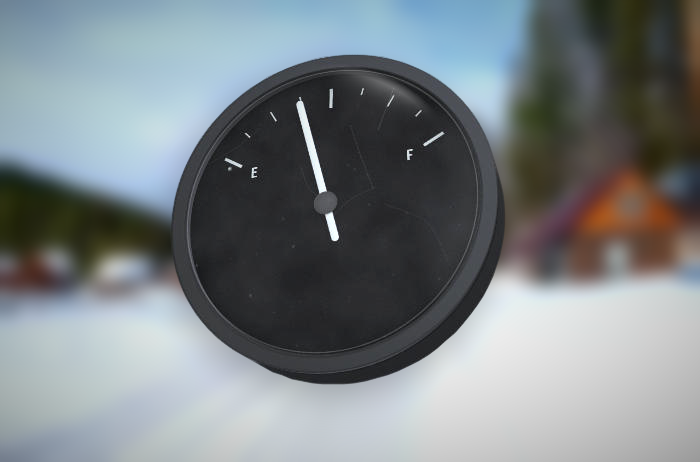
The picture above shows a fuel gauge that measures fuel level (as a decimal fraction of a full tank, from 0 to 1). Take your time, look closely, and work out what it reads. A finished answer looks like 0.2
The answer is 0.375
